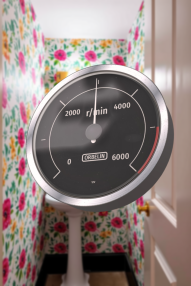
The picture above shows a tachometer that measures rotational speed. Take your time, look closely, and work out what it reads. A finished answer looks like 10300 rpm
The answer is 3000 rpm
